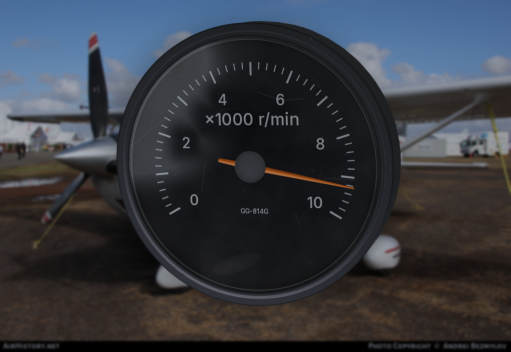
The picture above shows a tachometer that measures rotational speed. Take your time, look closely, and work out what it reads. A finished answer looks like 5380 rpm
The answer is 9200 rpm
